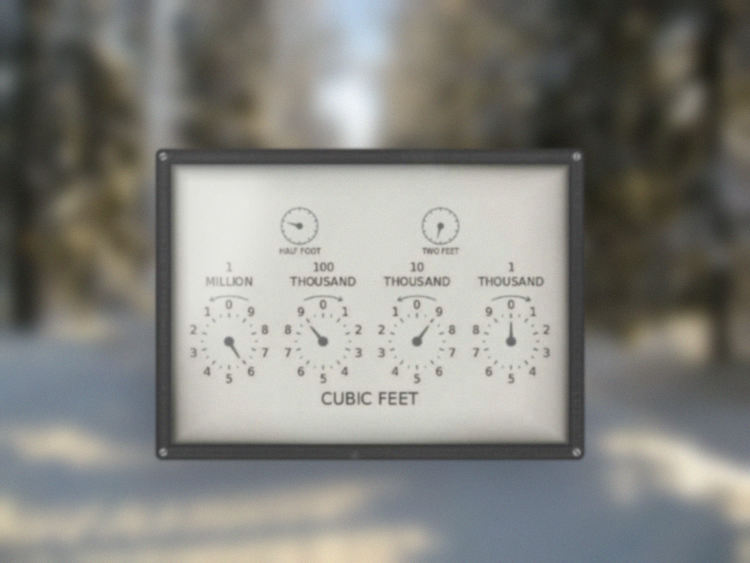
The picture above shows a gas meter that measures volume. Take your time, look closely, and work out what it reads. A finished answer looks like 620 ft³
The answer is 589000 ft³
